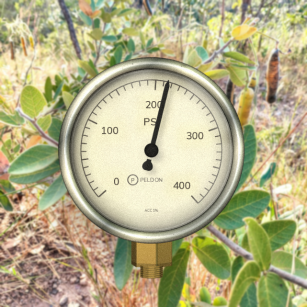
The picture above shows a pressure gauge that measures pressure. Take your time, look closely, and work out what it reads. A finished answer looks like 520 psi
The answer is 215 psi
